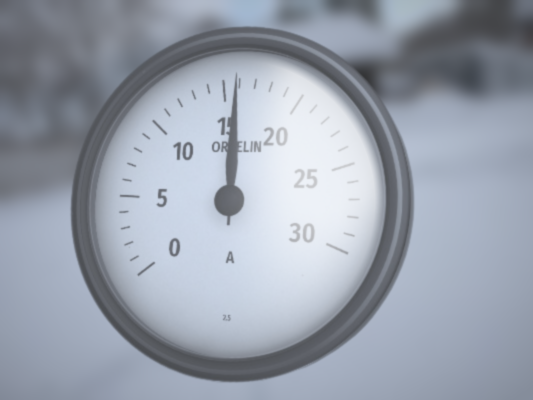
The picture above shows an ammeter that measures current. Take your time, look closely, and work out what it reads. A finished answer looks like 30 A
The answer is 16 A
